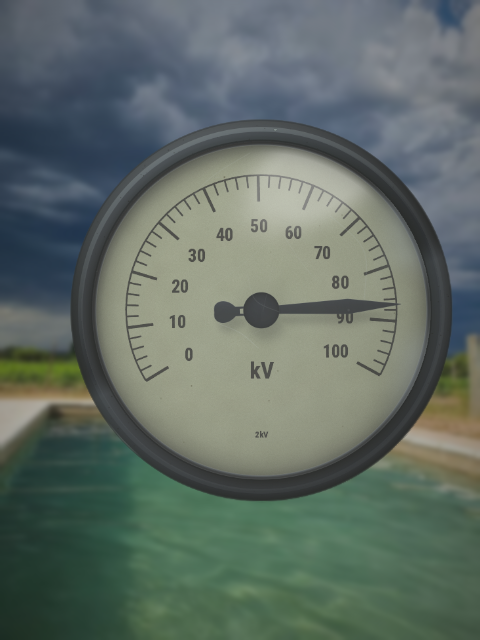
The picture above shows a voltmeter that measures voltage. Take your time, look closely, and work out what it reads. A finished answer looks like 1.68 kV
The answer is 87 kV
